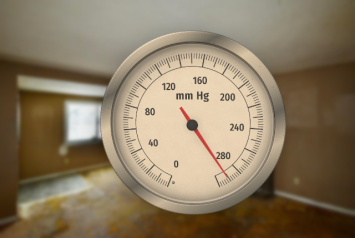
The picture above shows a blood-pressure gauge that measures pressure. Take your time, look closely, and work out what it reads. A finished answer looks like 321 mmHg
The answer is 290 mmHg
